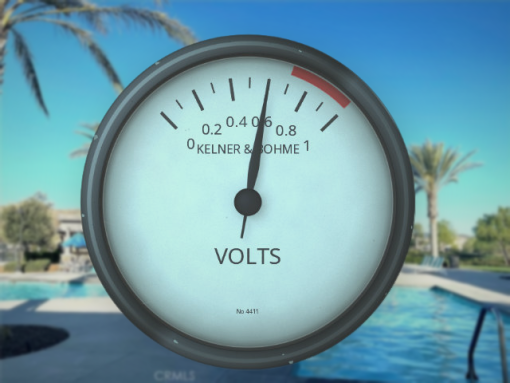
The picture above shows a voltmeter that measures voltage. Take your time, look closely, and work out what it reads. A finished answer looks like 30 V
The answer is 0.6 V
